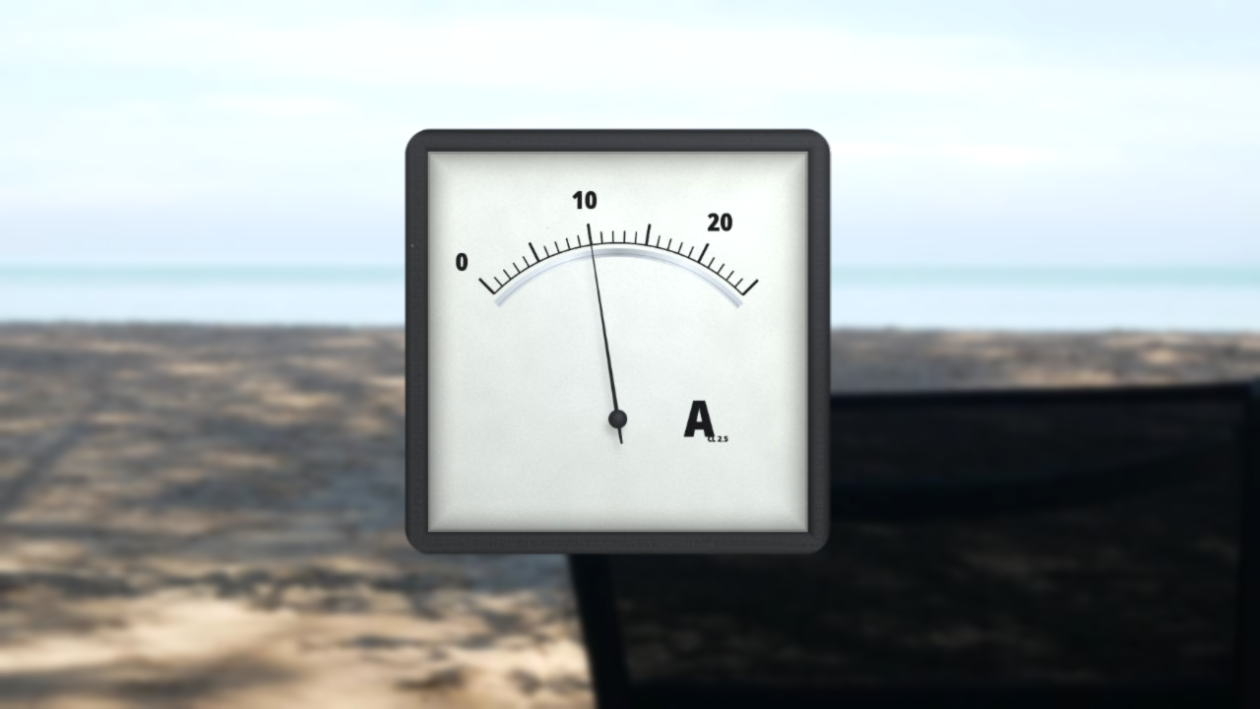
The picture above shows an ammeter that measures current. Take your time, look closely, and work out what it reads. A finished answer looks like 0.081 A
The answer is 10 A
